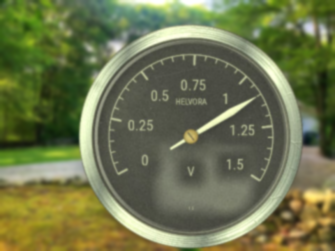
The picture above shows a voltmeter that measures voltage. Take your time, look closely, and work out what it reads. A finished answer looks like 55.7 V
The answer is 1.1 V
